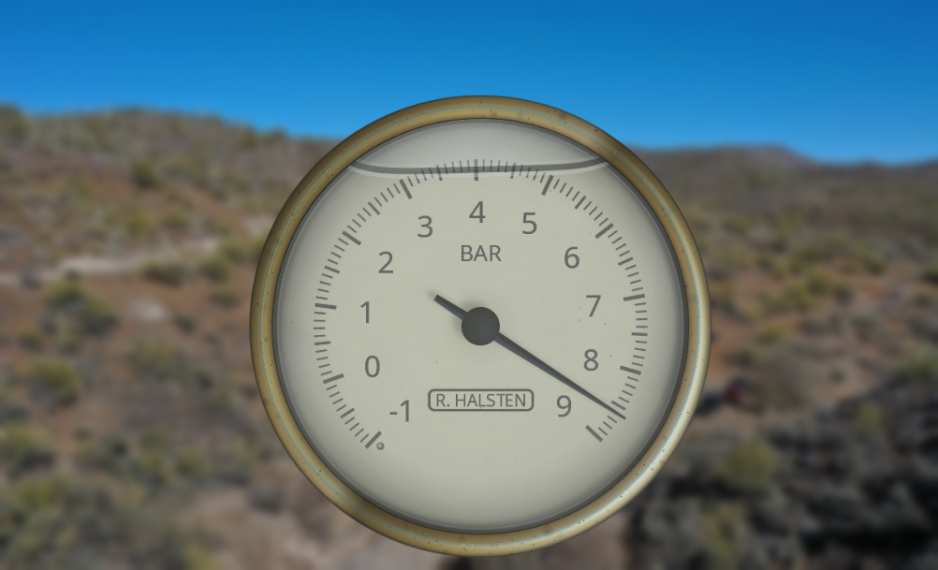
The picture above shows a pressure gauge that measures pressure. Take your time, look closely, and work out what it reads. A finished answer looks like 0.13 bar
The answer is 8.6 bar
